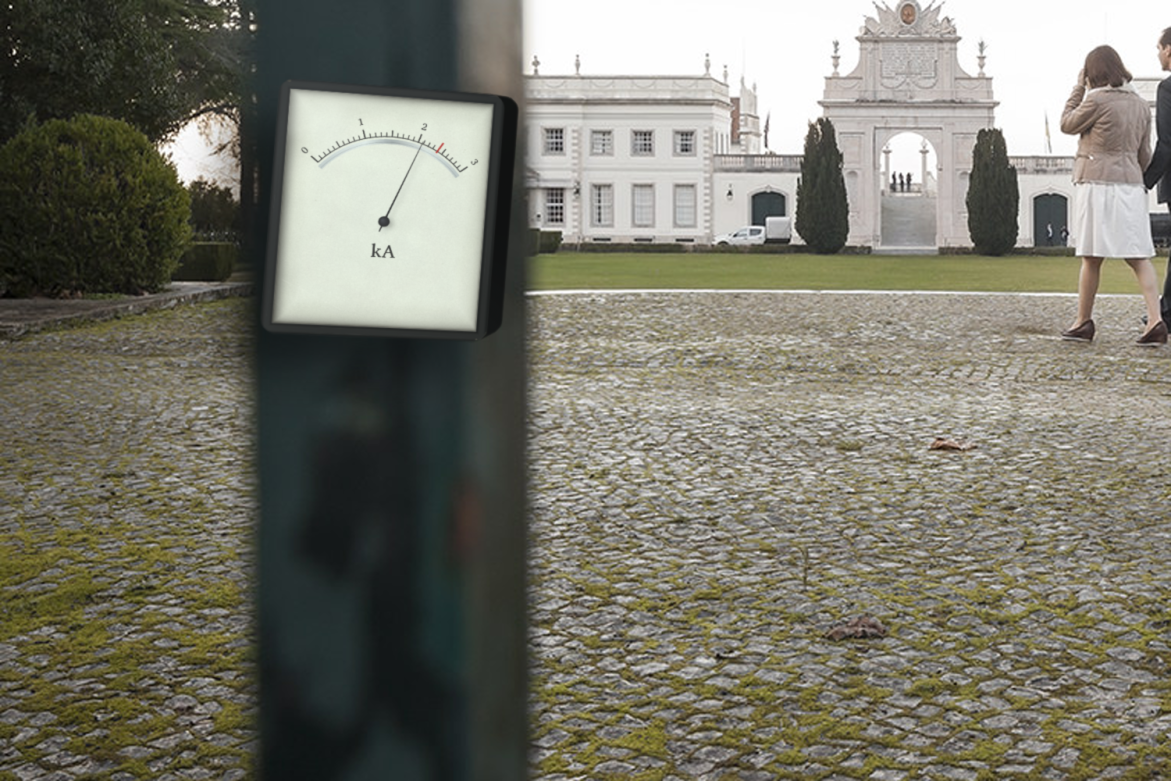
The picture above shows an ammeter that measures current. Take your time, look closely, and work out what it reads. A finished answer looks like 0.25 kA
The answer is 2.1 kA
